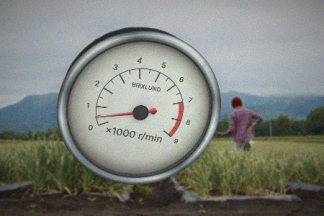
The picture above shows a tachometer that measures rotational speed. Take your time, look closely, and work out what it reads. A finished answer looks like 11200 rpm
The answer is 500 rpm
